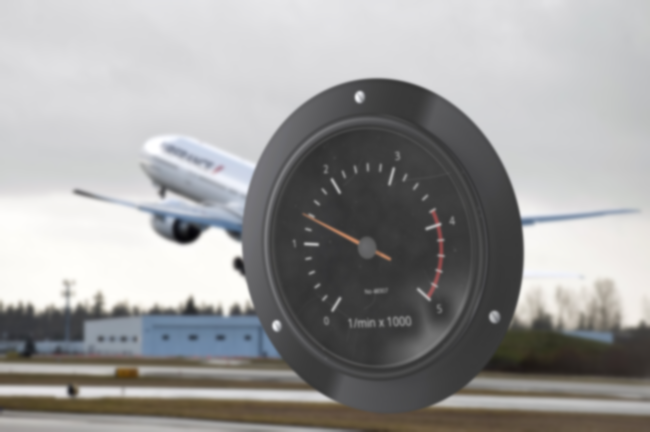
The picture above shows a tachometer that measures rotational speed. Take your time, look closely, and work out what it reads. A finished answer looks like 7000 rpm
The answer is 1400 rpm
